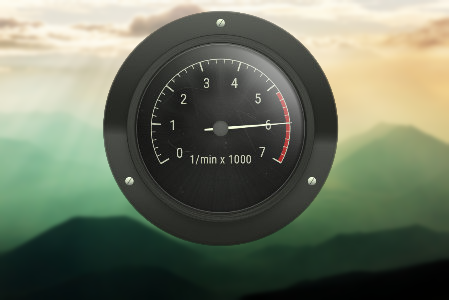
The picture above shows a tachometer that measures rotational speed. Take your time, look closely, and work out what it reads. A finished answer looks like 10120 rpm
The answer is 6000 rpm
